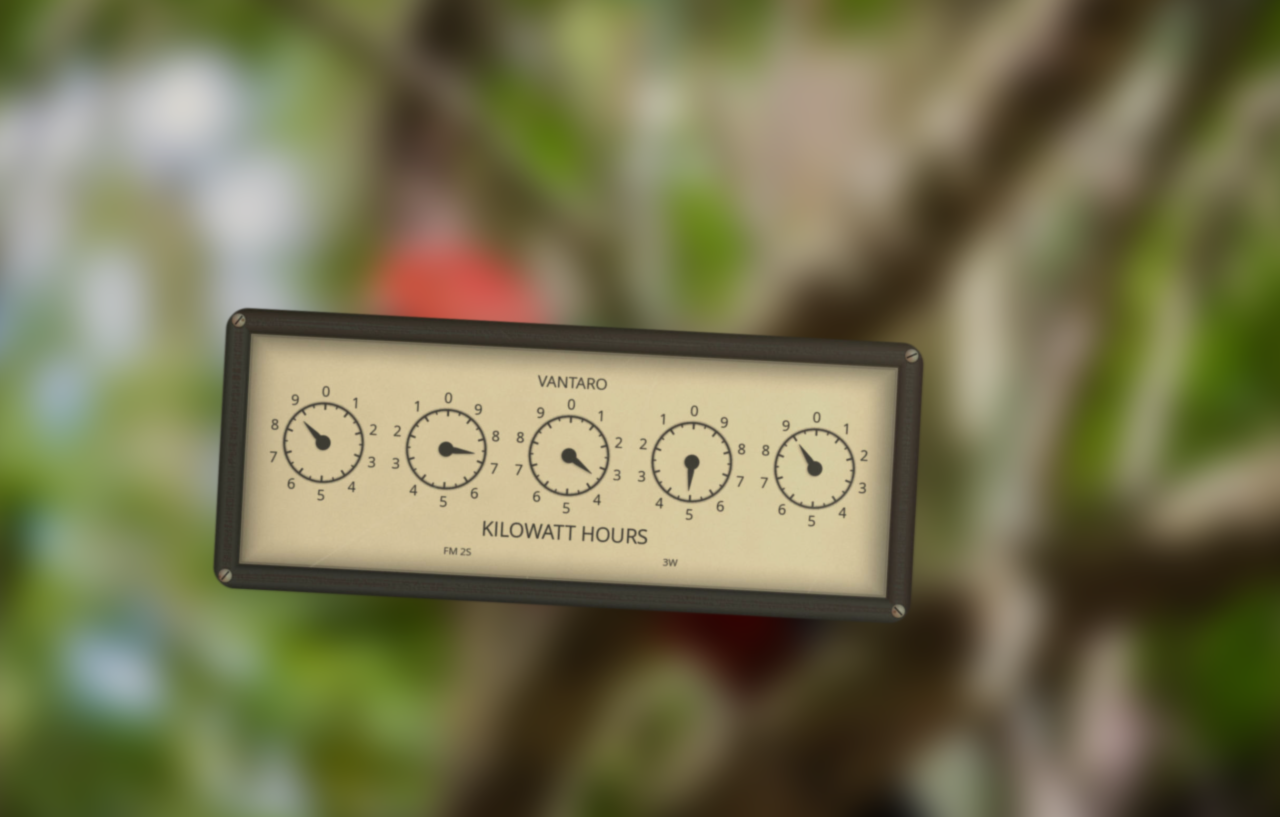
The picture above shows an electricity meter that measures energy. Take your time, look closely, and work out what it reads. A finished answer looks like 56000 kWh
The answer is 87349 kWh
